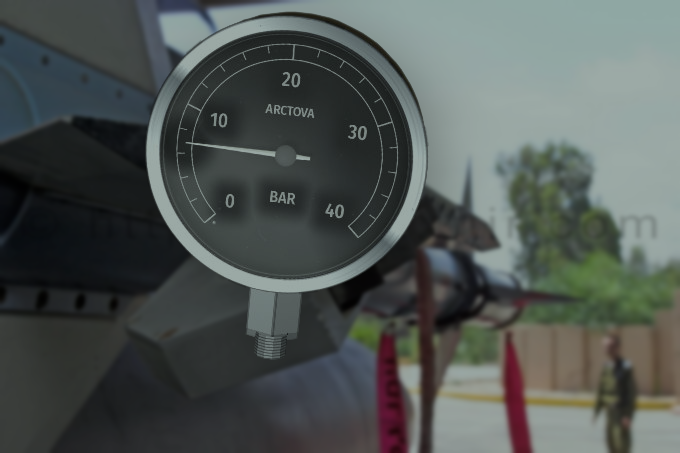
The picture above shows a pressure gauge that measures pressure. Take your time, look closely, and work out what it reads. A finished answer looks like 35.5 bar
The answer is 7 bar
